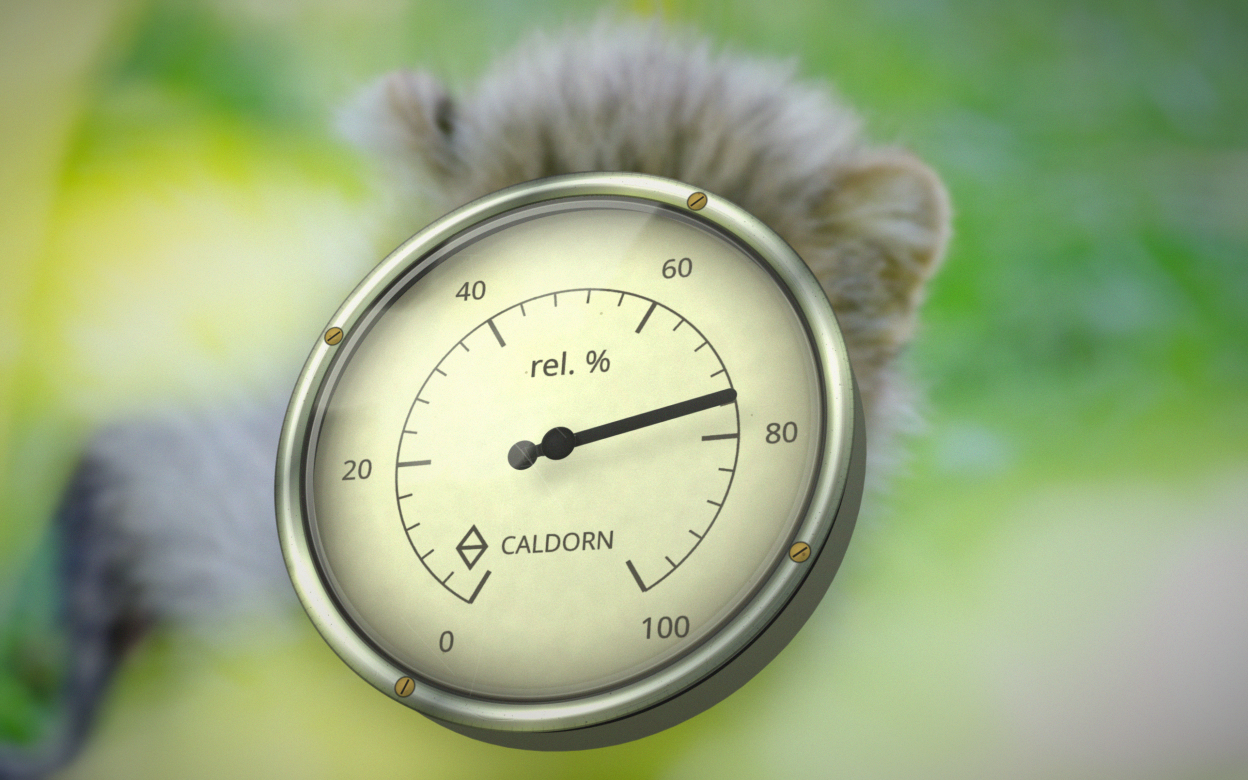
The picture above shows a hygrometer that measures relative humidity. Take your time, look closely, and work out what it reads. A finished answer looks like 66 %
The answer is 76 %
